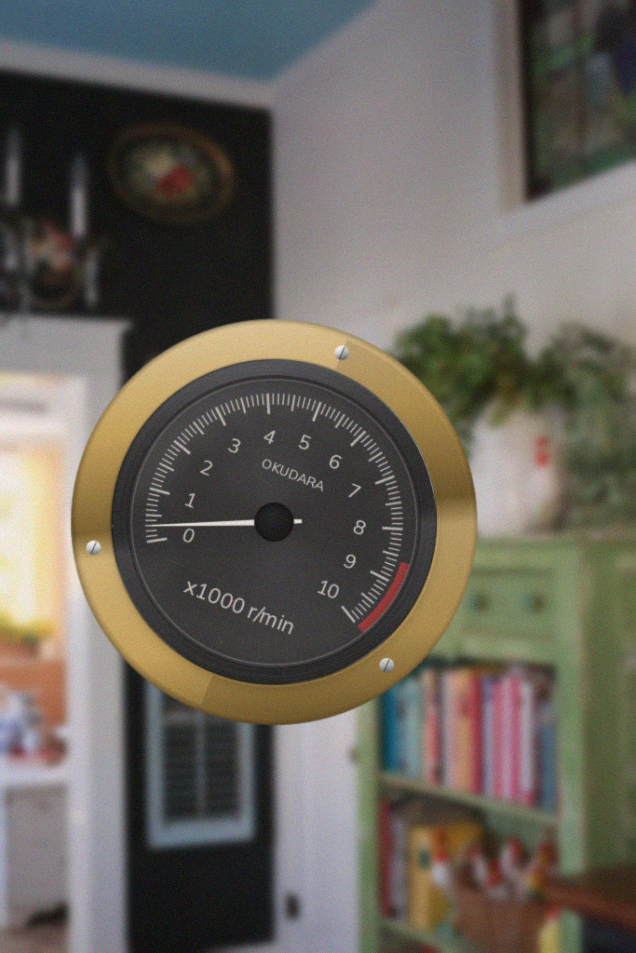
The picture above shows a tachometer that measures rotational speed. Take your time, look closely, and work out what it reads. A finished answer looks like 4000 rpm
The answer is 300 rpm
